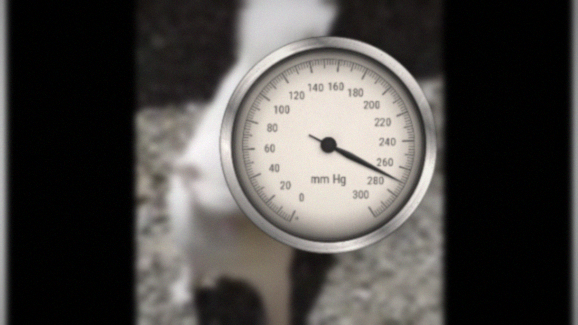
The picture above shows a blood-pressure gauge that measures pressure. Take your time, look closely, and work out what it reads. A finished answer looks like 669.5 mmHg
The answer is 270 mmHg
